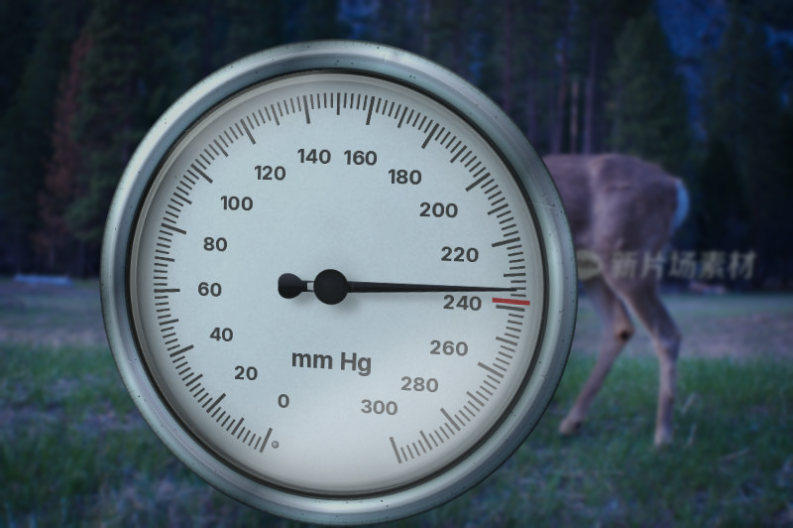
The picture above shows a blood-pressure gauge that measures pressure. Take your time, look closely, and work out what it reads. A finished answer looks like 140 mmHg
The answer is 234 mmHg
